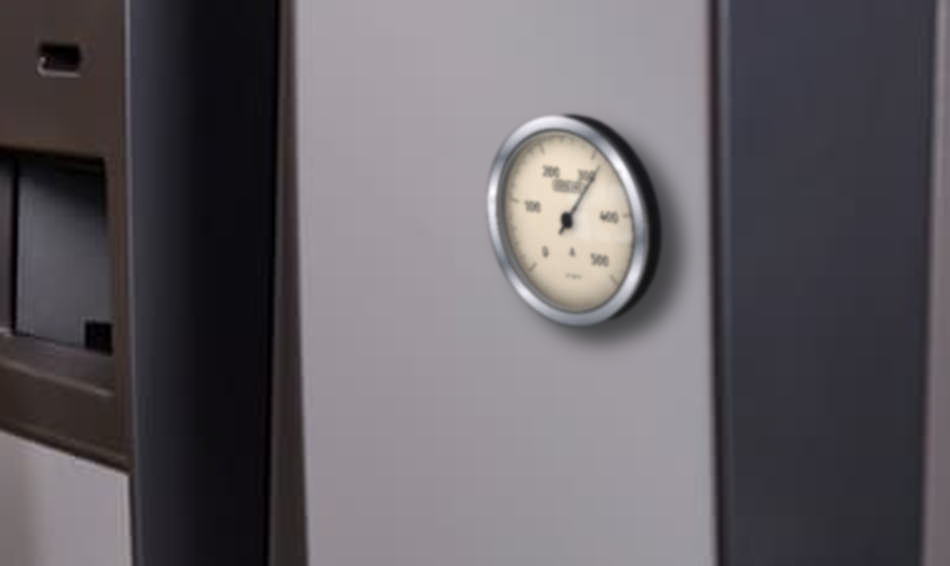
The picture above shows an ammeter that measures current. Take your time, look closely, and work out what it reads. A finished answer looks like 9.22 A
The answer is 320 A
